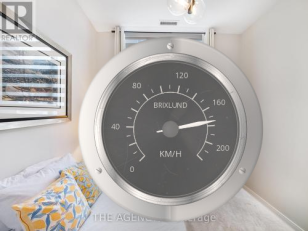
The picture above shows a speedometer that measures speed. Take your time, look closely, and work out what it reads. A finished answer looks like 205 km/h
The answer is 175 km/h
